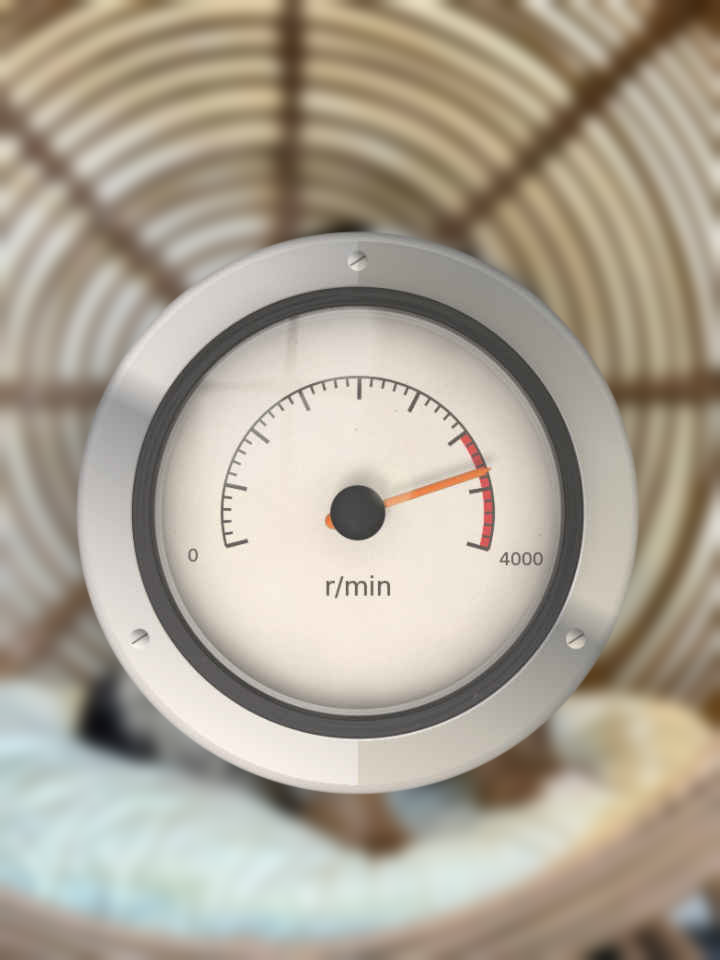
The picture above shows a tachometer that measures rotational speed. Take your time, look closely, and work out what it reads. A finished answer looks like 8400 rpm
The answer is 3350 rpm
